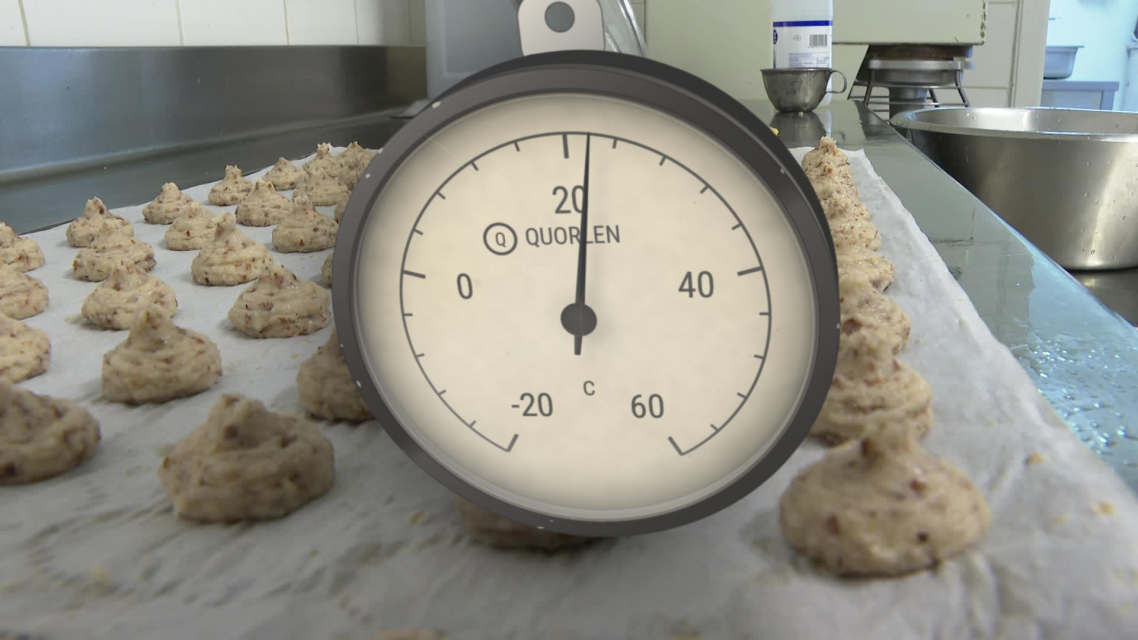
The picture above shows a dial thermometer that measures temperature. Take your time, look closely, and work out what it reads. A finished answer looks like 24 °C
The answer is 22 °C
